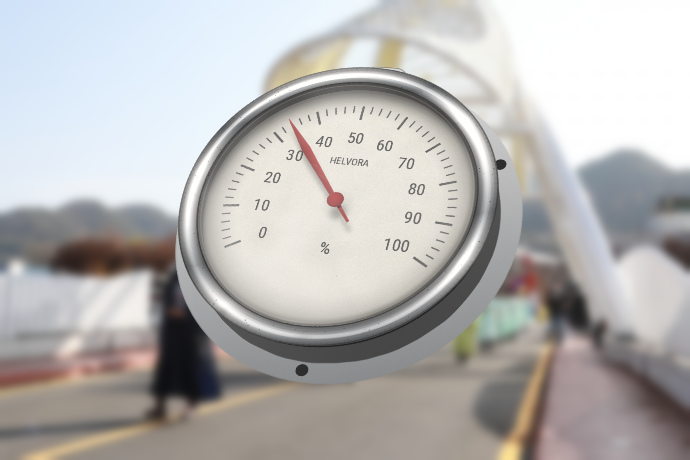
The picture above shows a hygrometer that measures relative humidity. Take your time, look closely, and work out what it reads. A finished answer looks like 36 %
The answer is 34 %
